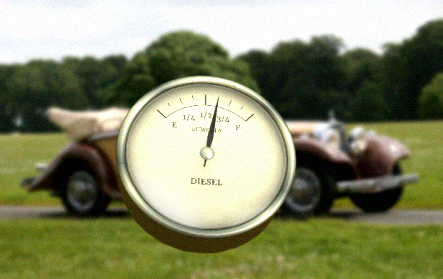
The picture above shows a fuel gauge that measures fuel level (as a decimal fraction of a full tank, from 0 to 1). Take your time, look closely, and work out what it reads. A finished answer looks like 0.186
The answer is 0.625
